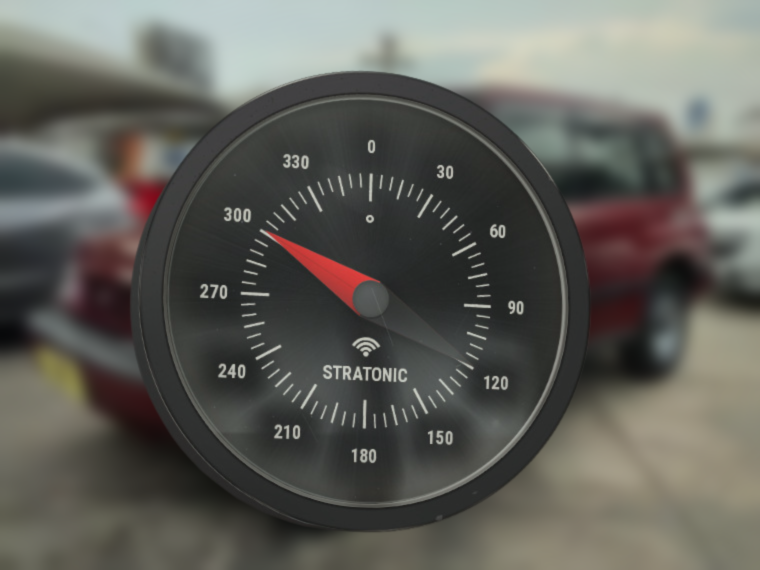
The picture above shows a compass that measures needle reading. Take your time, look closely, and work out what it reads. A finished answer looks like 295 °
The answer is 300 °
